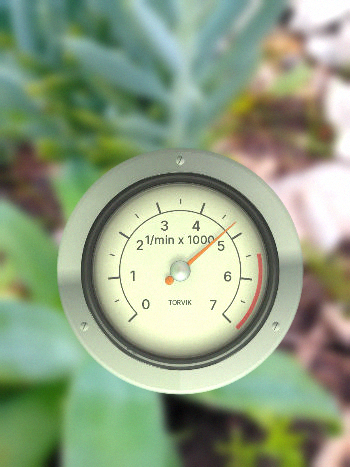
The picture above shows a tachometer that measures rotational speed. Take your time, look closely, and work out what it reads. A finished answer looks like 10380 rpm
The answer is 4750 rpm
